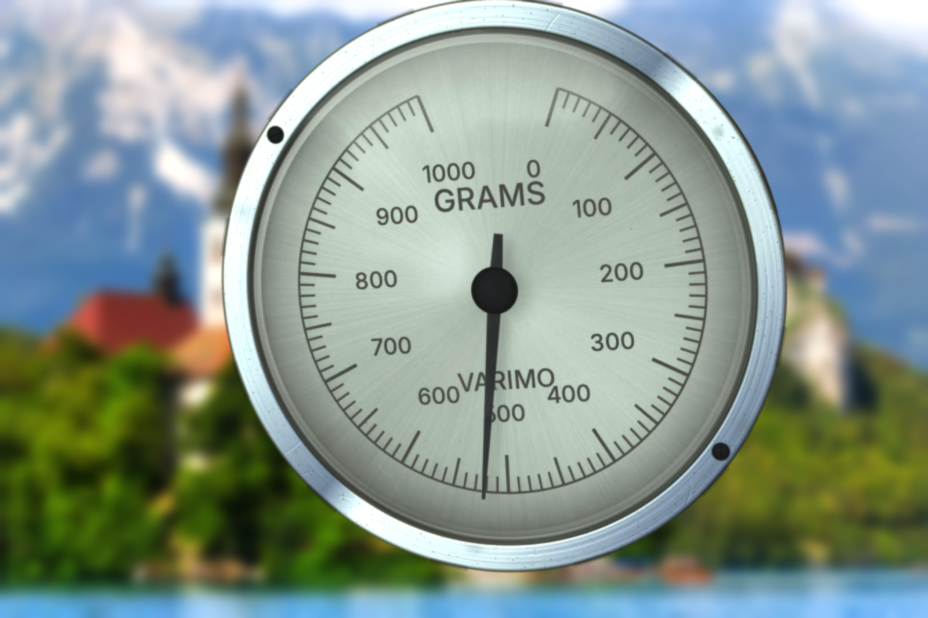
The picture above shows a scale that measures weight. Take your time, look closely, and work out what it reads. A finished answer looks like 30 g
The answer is 520 g
